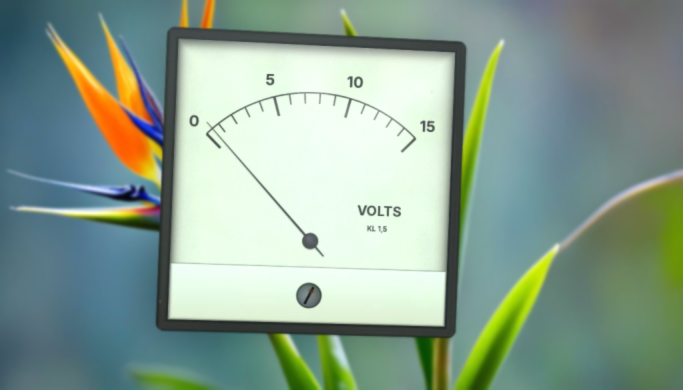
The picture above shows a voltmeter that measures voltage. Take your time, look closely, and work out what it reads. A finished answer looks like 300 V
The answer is 0.5 V
